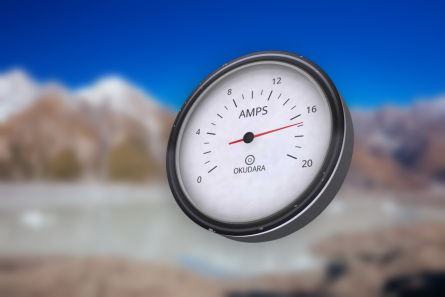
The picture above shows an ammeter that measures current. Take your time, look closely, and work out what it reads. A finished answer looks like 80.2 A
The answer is 17 A
